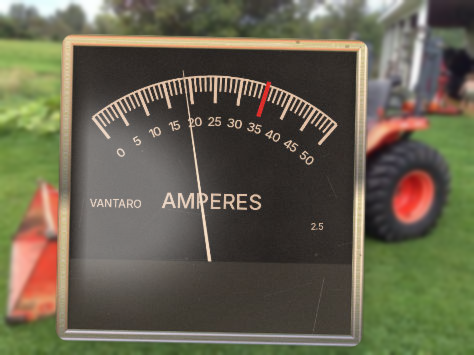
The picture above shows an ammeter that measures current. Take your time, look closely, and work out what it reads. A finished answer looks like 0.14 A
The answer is 19 A
